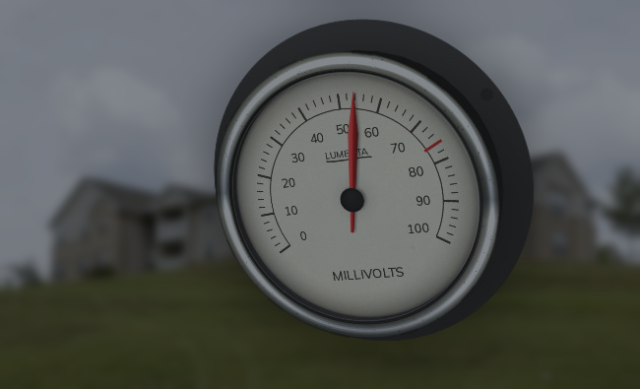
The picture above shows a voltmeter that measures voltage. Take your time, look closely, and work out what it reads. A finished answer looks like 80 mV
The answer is 54 mV
